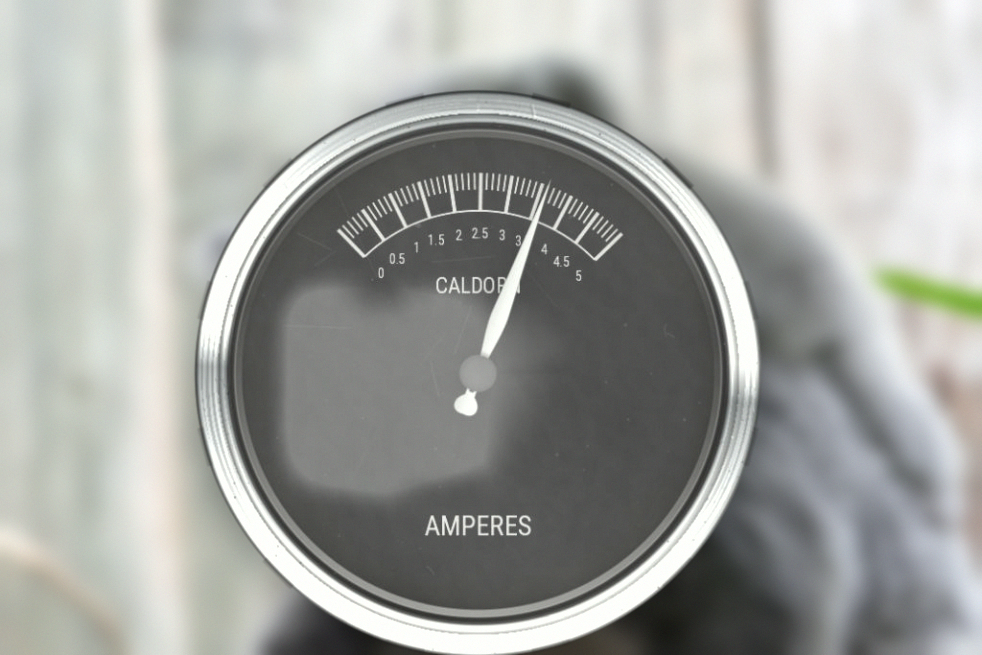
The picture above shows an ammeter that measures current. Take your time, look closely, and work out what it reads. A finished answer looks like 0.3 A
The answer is 3.6 A
